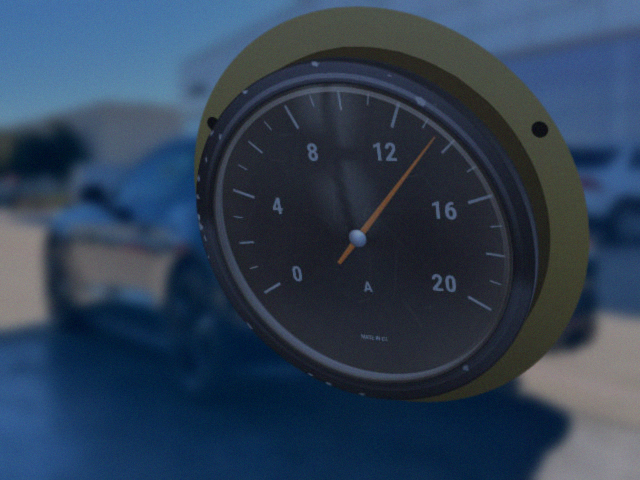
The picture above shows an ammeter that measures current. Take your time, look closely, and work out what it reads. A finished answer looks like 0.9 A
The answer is 13.5 A
